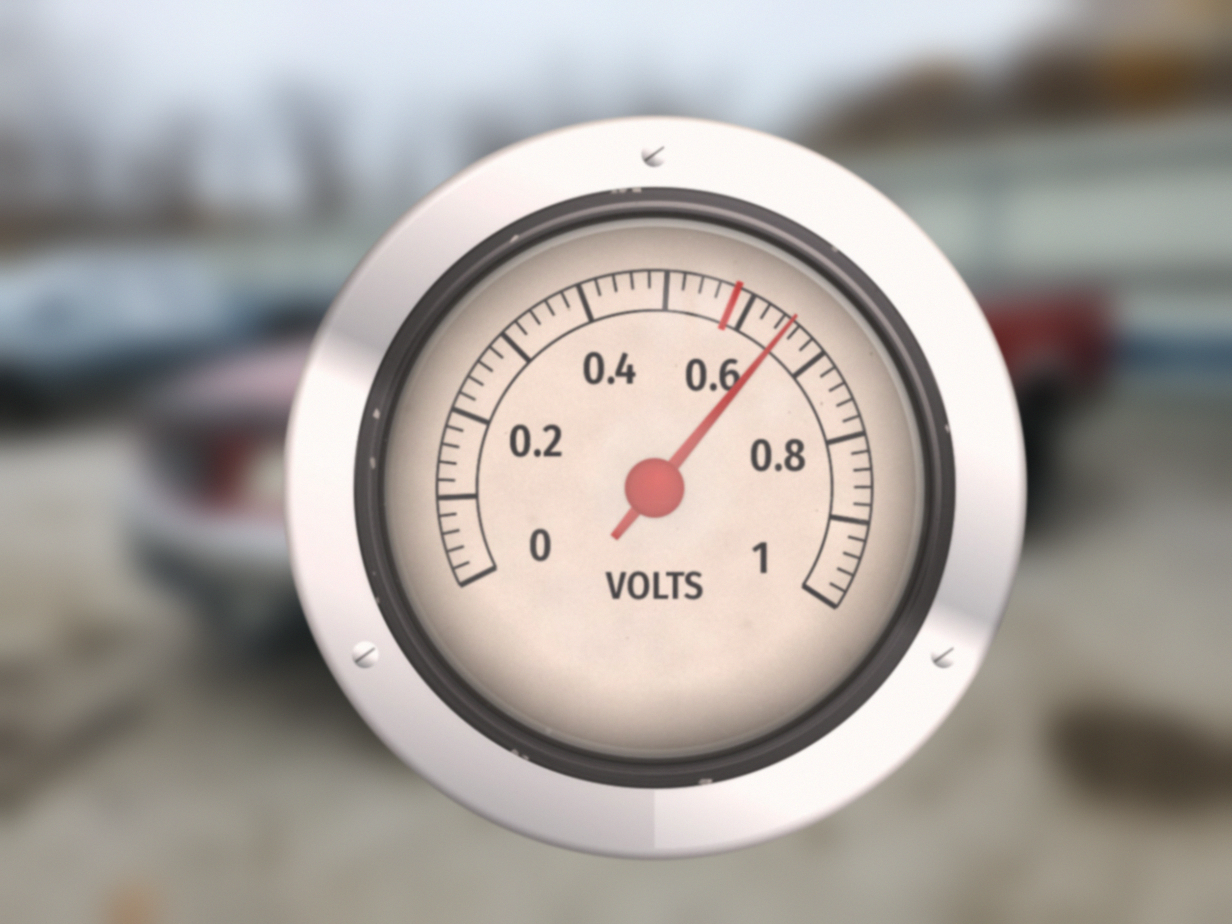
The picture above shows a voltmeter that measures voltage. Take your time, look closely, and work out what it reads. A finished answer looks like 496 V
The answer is 0.65 V
